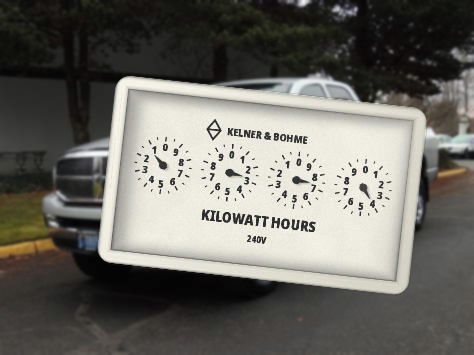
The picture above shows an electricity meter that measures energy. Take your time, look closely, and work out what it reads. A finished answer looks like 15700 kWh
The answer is 1274 kWh
